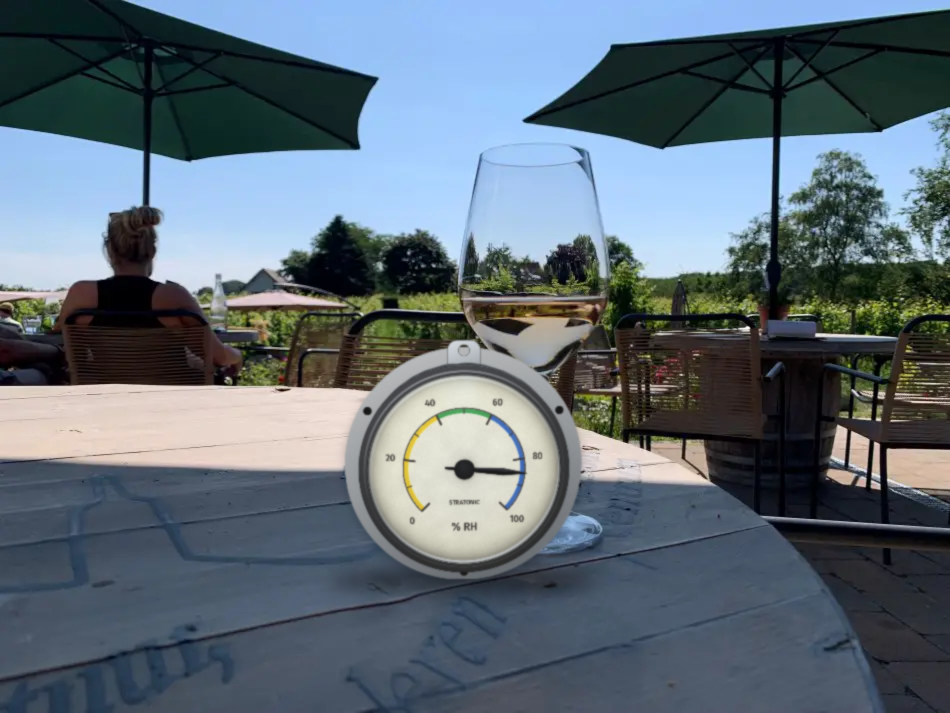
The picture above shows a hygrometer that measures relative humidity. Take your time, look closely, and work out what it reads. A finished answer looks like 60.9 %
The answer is 85 %
